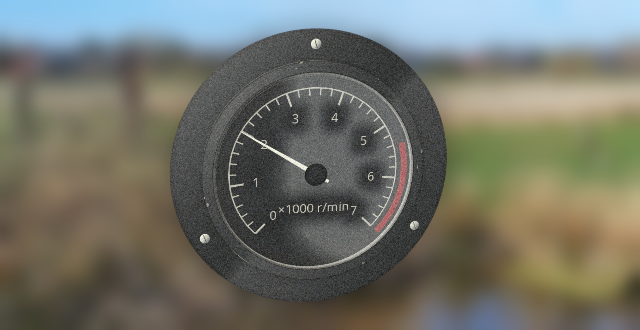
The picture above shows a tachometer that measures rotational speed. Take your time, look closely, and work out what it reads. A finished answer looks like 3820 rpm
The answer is 2000 rpm
